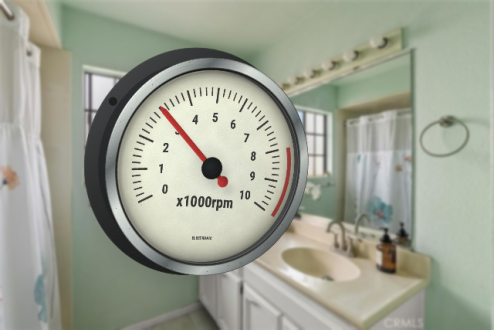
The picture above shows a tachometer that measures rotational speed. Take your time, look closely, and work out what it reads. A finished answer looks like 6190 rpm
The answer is 3000 rpm
